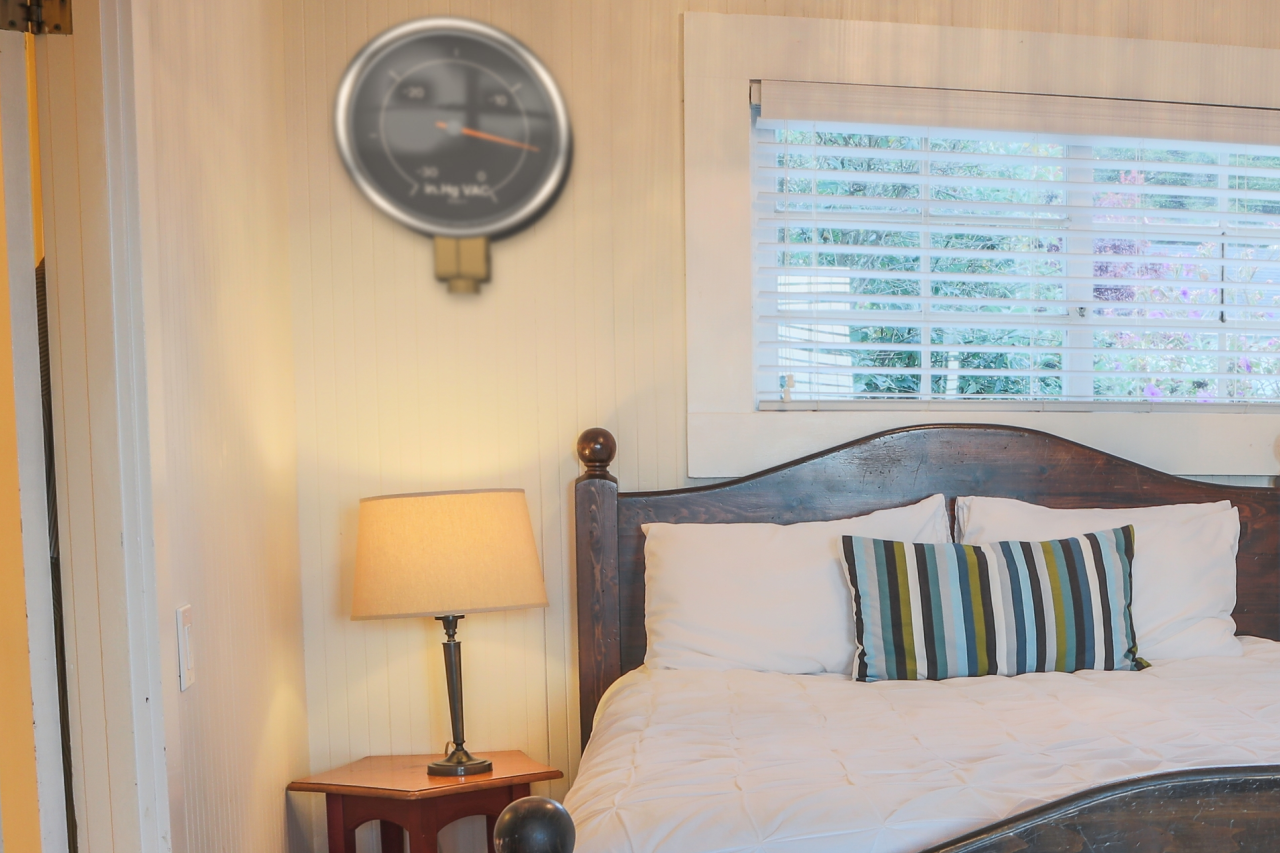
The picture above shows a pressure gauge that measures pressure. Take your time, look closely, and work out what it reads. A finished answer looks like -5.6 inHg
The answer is -5 inHg
